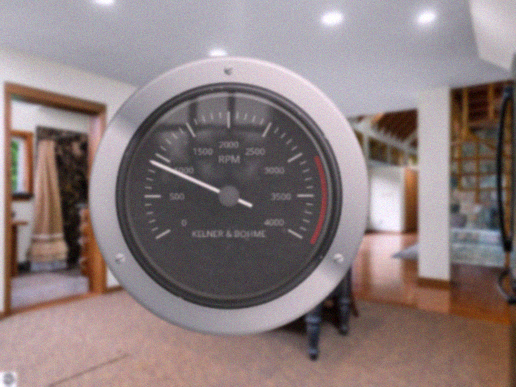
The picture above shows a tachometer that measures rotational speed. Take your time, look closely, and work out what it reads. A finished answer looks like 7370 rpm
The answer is 900 rpm
